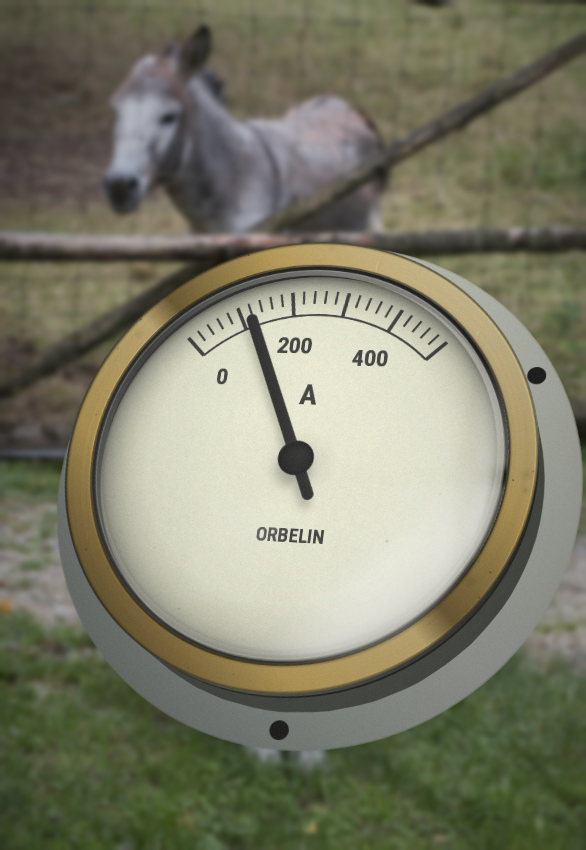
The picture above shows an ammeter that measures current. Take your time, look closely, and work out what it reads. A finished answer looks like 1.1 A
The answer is 120 A
